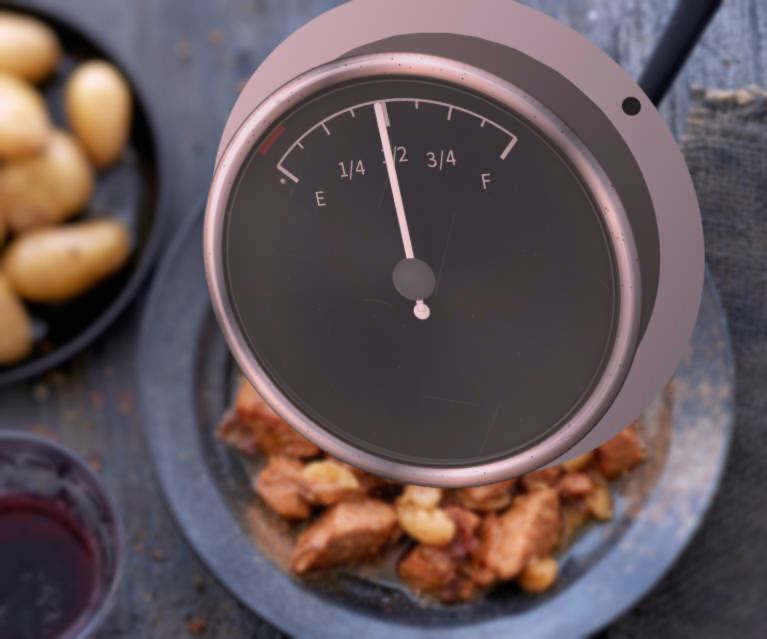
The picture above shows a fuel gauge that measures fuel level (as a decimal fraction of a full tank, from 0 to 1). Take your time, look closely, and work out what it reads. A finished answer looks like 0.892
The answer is 0.5
